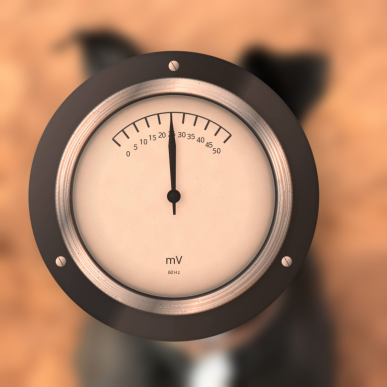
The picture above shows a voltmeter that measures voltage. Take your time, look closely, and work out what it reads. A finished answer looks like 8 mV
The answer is 25 mV
